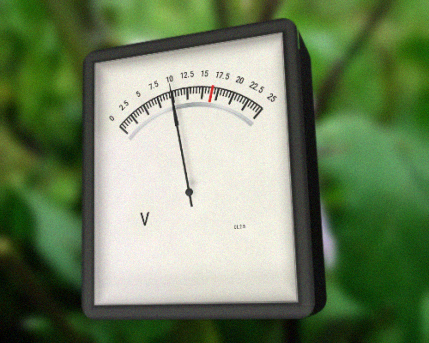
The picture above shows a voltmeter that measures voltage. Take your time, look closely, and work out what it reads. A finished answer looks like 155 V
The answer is 10 V
